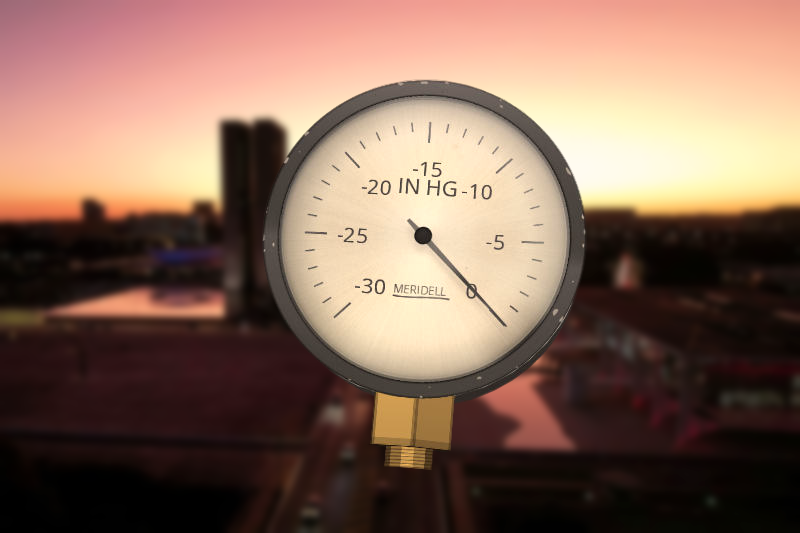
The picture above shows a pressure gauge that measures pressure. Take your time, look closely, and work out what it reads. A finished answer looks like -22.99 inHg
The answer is 0 inHg
